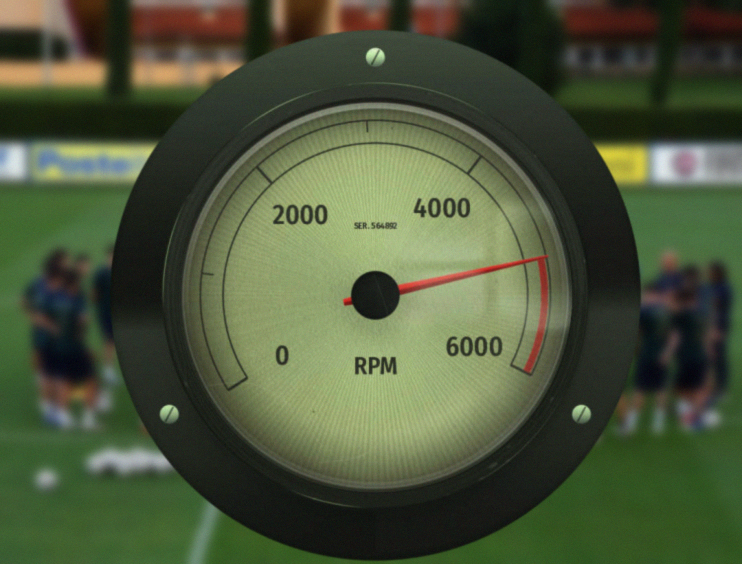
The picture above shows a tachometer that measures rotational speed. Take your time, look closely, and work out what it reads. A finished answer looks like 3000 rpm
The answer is 5000 rpm
